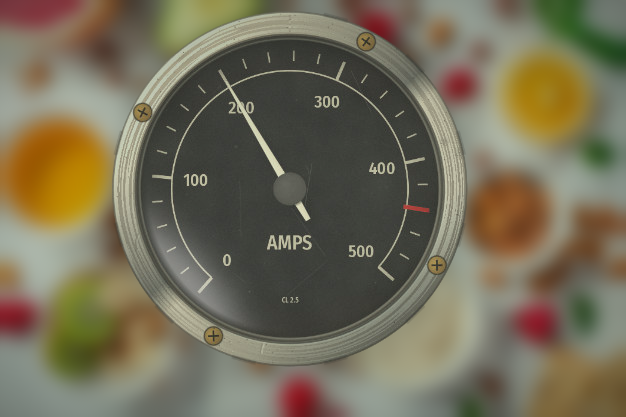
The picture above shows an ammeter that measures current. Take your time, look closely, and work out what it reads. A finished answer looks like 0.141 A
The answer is 200 A
